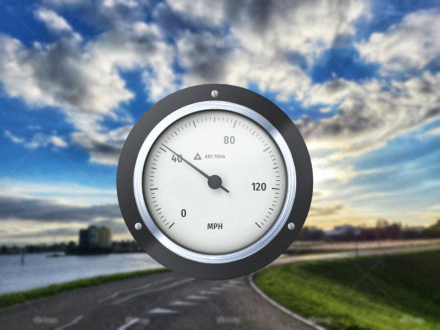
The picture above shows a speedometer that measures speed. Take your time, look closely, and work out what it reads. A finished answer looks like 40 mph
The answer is 42 mph
